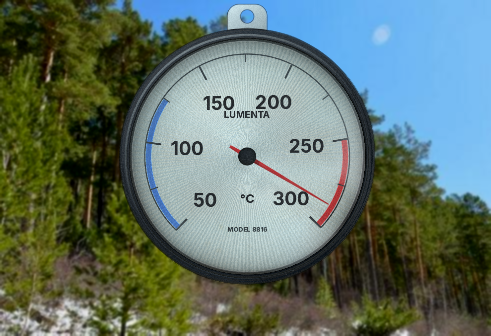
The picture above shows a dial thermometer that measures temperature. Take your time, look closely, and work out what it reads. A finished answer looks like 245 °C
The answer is 287.5 °C
